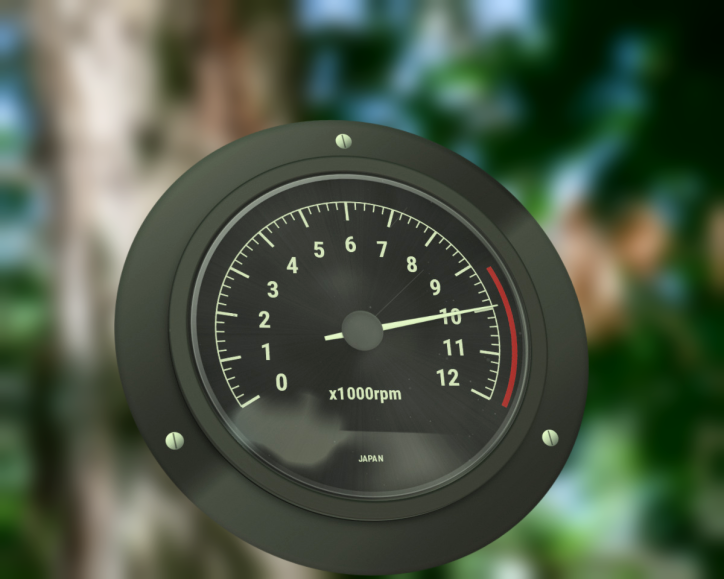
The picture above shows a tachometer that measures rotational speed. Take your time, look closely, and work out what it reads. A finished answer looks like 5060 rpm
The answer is 10000 rpm
